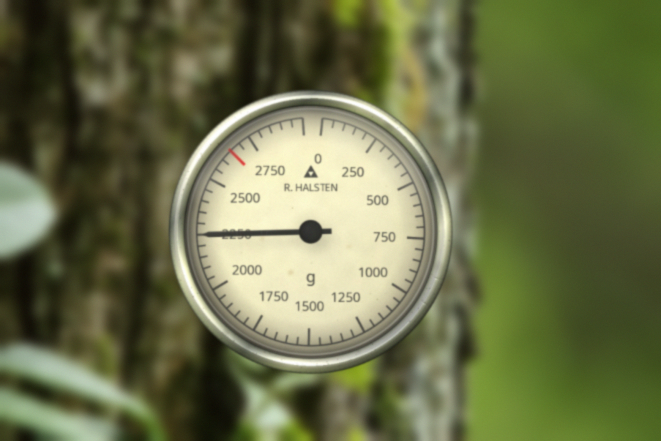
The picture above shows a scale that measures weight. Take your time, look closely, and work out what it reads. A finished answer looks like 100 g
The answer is 2250 g
